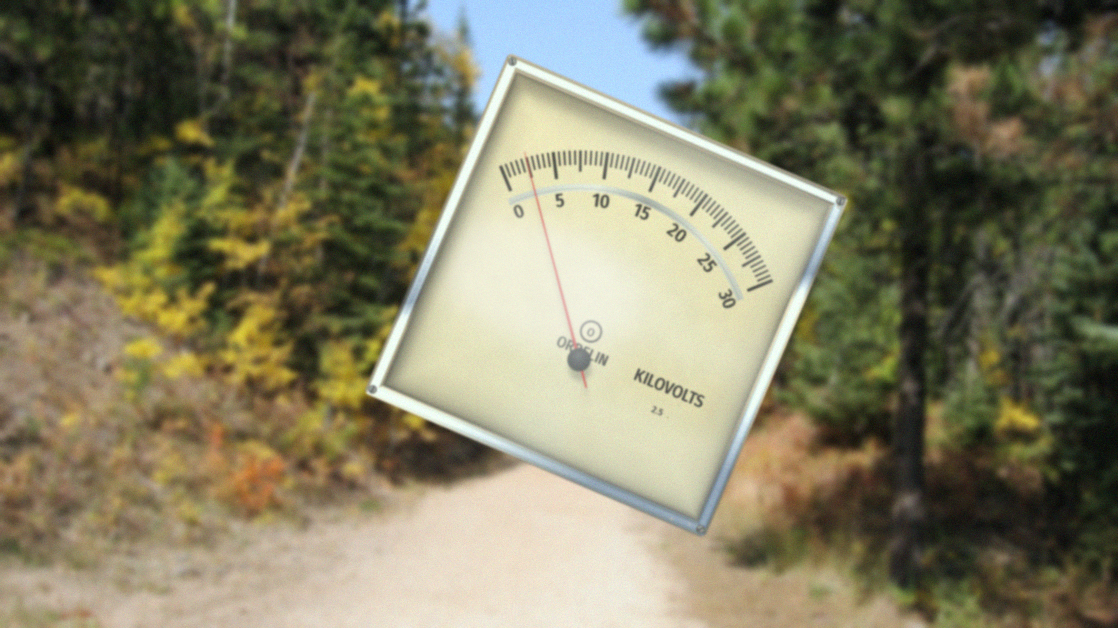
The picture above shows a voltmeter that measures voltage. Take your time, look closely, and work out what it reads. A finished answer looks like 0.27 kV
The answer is 2.5 kV
